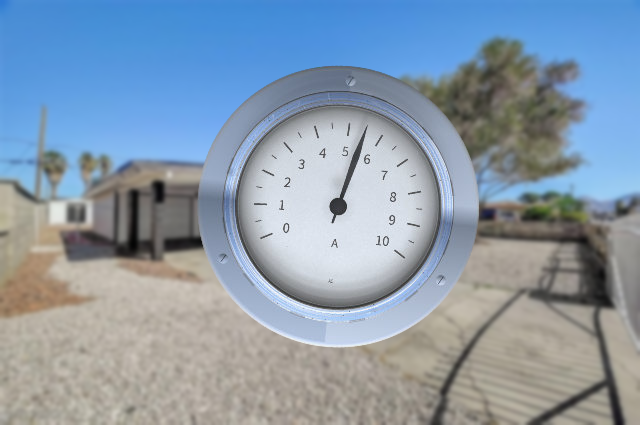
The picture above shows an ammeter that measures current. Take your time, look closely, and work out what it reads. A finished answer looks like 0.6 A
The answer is 5.5 A
